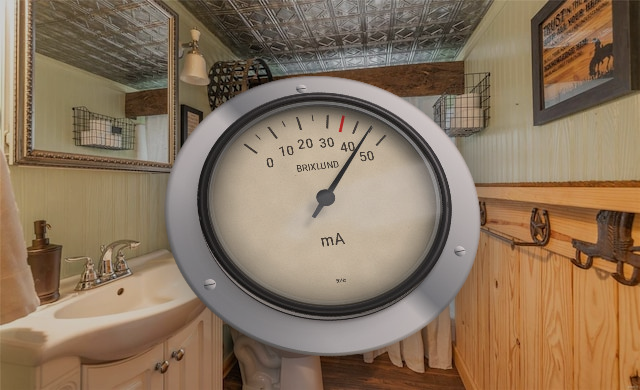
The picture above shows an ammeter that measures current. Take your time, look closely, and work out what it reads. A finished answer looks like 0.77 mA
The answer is 45 mA
